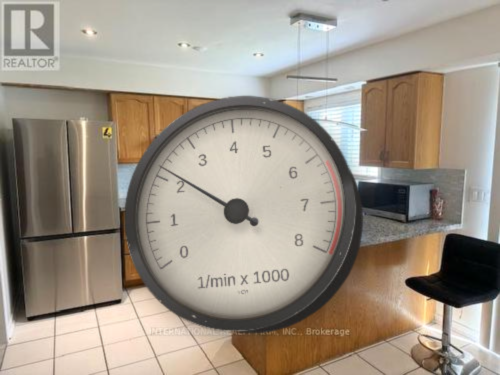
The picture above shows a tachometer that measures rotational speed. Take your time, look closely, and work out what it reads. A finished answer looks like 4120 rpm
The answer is 2200 rpm
